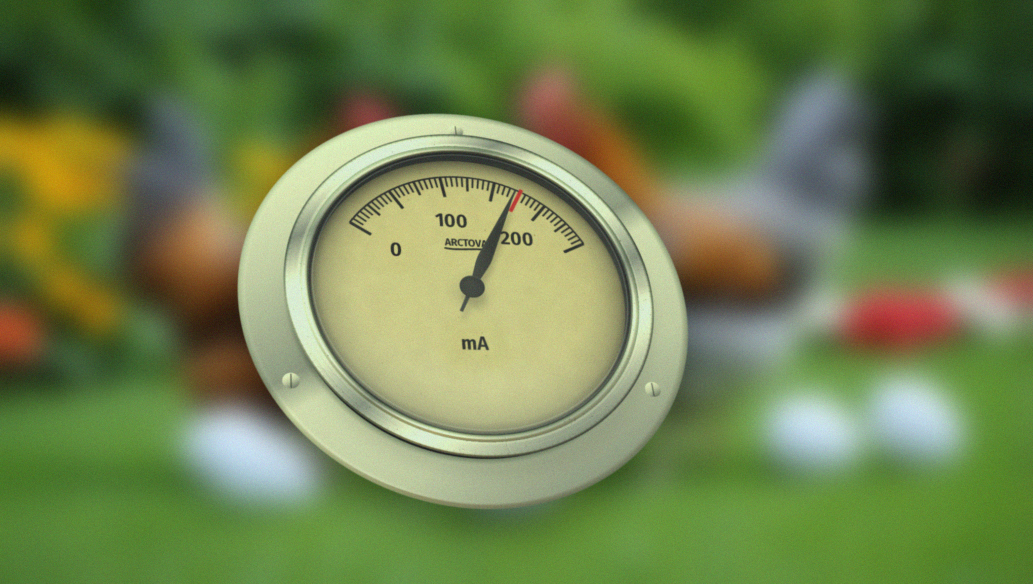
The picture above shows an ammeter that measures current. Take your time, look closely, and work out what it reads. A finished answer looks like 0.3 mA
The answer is 170 mA
